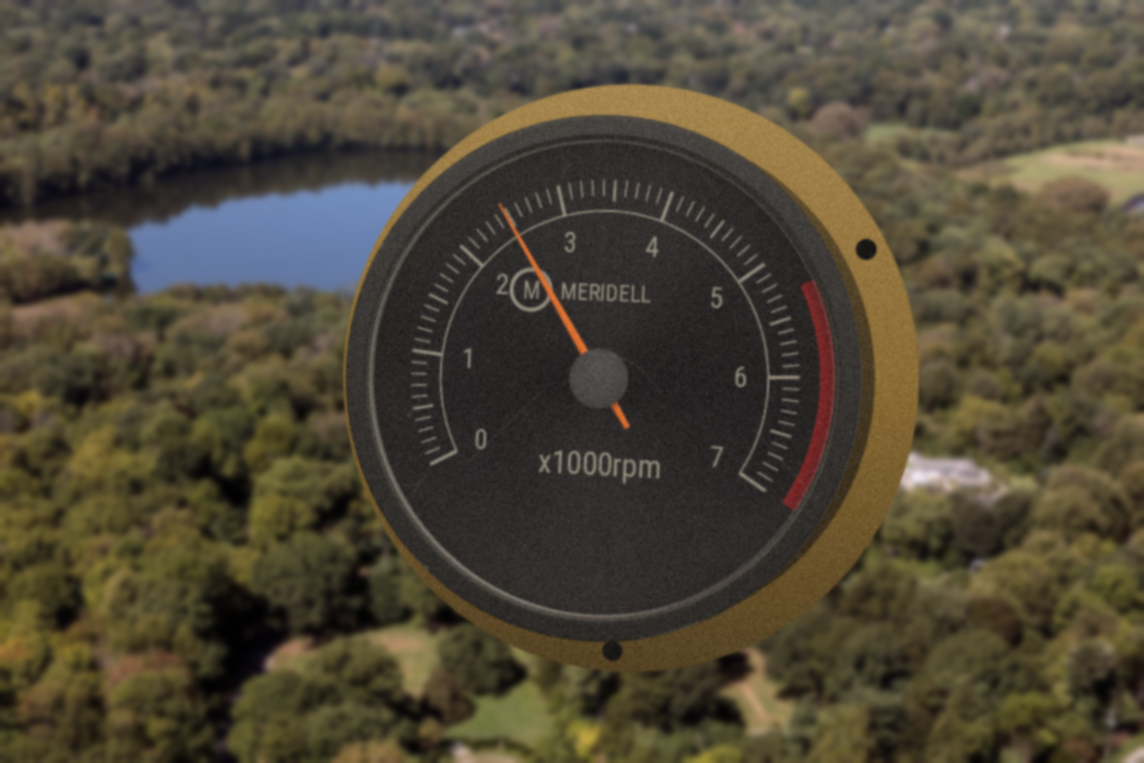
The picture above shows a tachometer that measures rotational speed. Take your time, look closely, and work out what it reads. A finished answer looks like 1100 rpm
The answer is 2500 rpm
